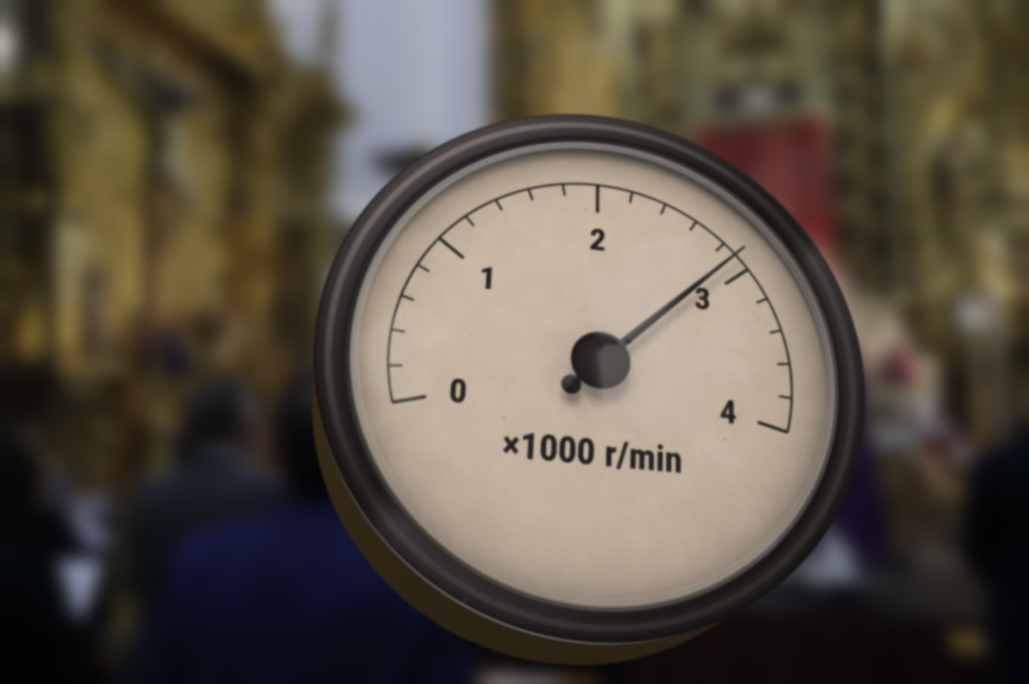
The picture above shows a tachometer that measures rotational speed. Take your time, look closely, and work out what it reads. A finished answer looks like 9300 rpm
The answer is 2900 rpm
